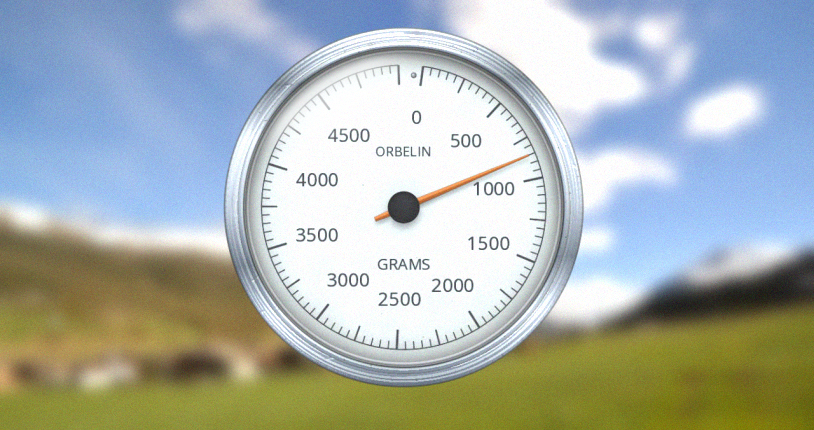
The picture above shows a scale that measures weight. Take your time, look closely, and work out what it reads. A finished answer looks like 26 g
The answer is 850 g
